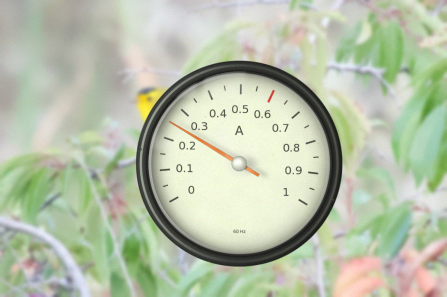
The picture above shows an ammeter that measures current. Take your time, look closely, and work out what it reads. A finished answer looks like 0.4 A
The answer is 0.25 A
